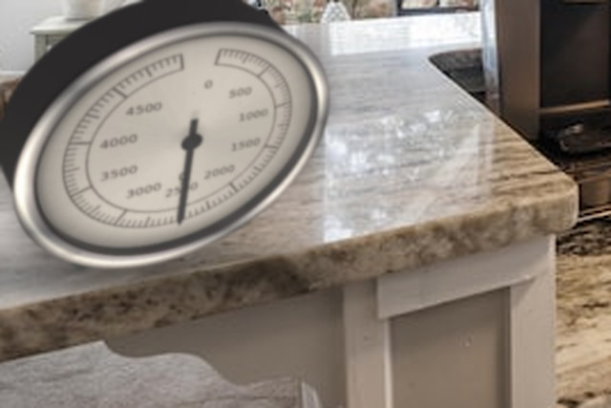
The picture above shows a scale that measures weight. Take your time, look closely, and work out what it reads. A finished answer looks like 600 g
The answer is 2500 g
